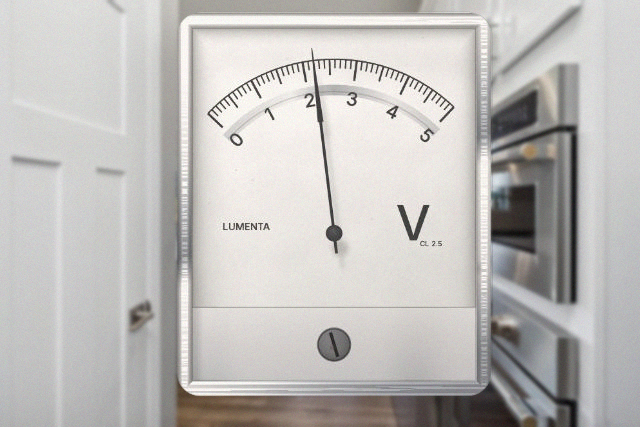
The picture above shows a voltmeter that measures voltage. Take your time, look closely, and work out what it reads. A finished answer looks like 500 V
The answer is 2.2 V
